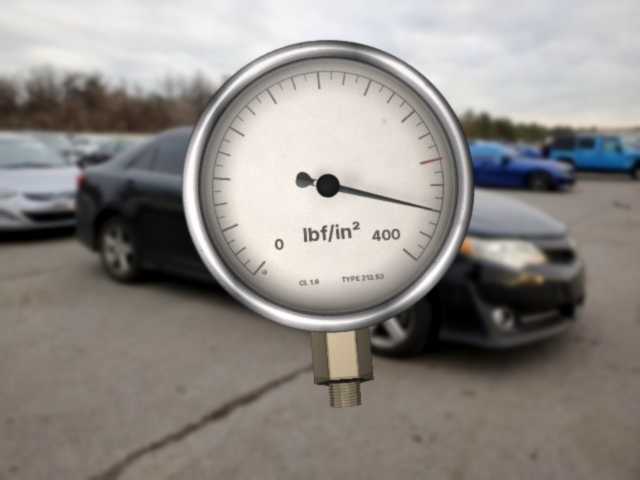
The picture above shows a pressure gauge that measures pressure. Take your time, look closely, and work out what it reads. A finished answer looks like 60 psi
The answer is 360 psi
